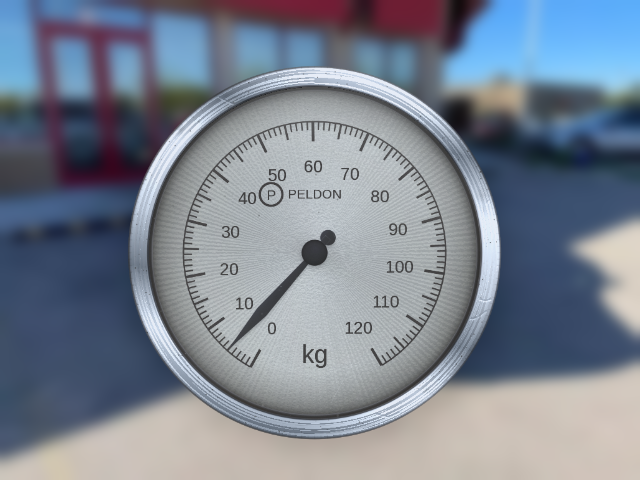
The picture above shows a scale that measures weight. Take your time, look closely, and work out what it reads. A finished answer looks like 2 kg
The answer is 5 kg
